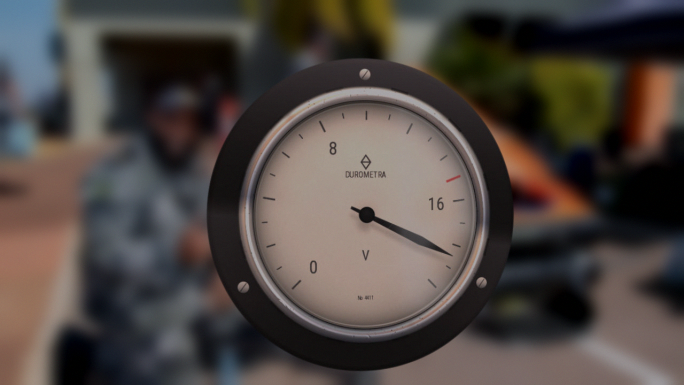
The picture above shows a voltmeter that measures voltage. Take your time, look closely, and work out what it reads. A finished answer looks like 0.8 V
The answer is 18.5 V
